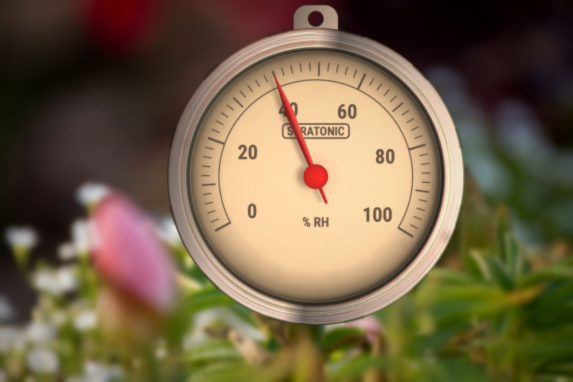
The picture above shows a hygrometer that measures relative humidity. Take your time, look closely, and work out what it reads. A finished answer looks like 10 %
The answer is 40 %
